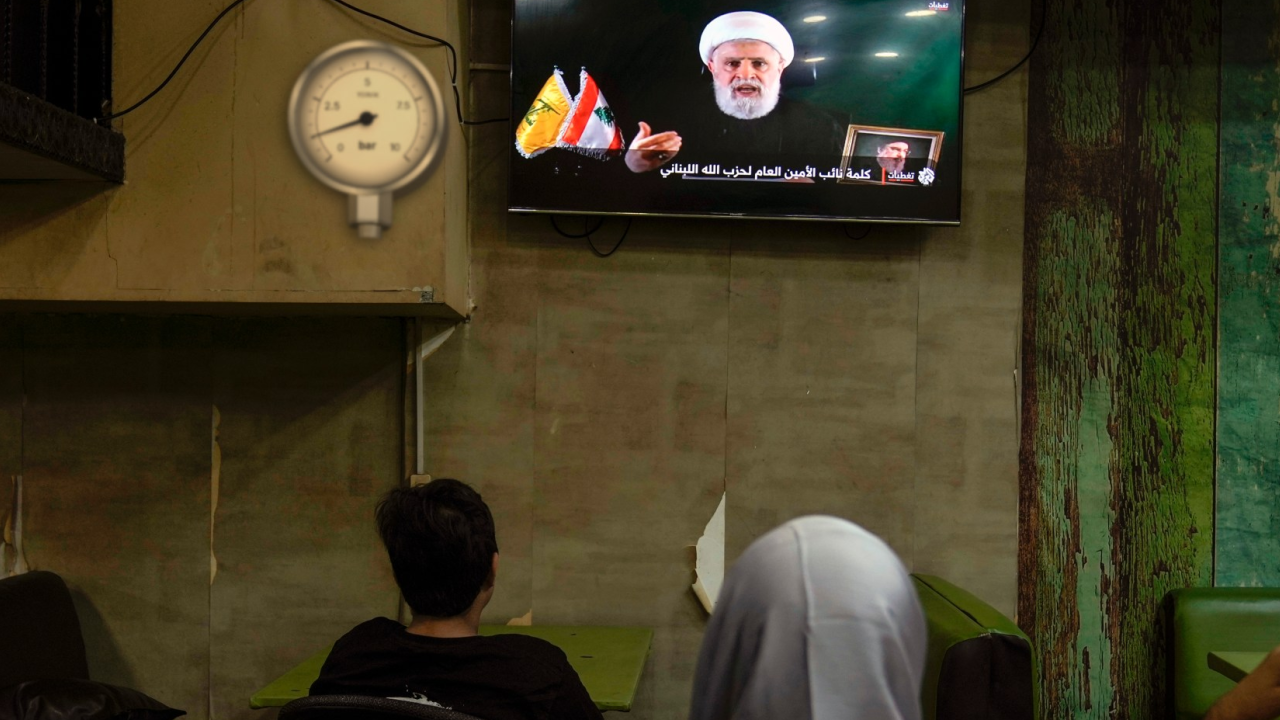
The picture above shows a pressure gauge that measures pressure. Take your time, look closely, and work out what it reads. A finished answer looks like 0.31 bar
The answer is 1 bar
